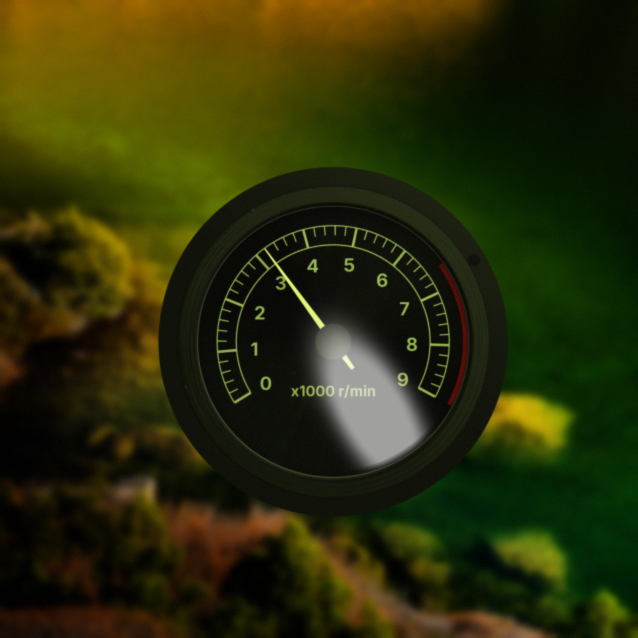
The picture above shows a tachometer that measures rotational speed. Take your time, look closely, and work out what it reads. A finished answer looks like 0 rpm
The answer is 3200 rpm
